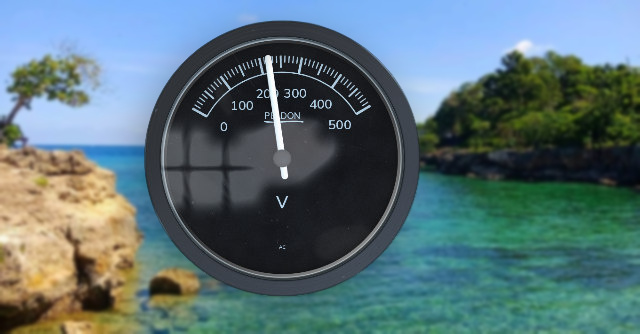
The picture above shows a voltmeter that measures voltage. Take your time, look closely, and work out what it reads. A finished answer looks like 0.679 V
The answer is 220 V
